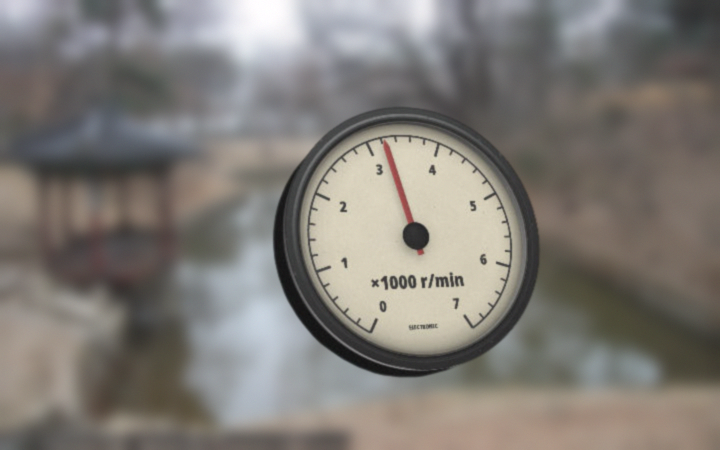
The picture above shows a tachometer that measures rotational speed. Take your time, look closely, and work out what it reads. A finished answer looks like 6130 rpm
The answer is 3200 rpm
